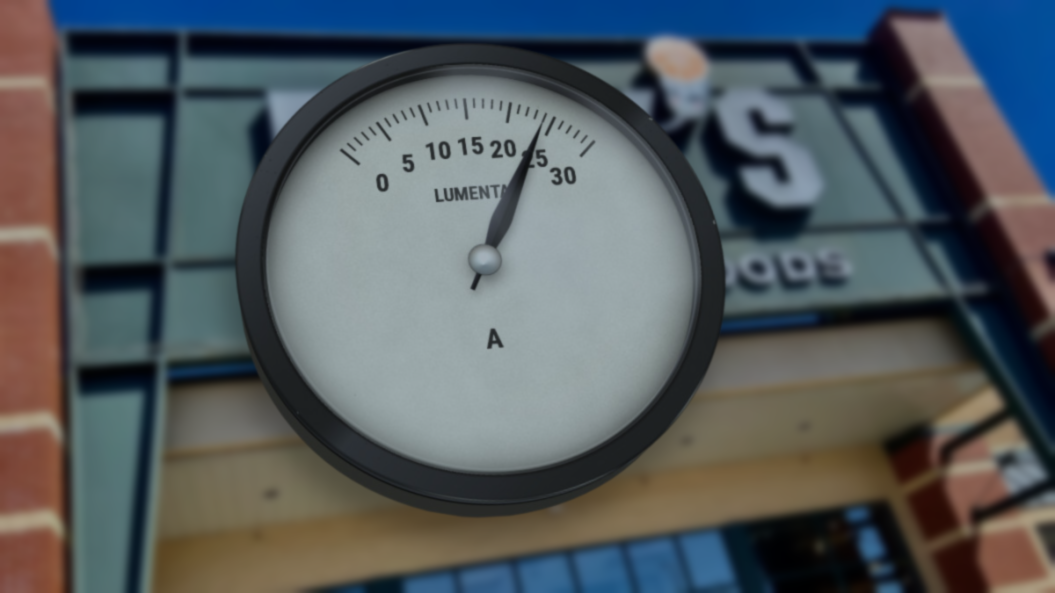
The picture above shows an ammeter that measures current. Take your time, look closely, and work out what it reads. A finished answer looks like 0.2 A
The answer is 24 A
